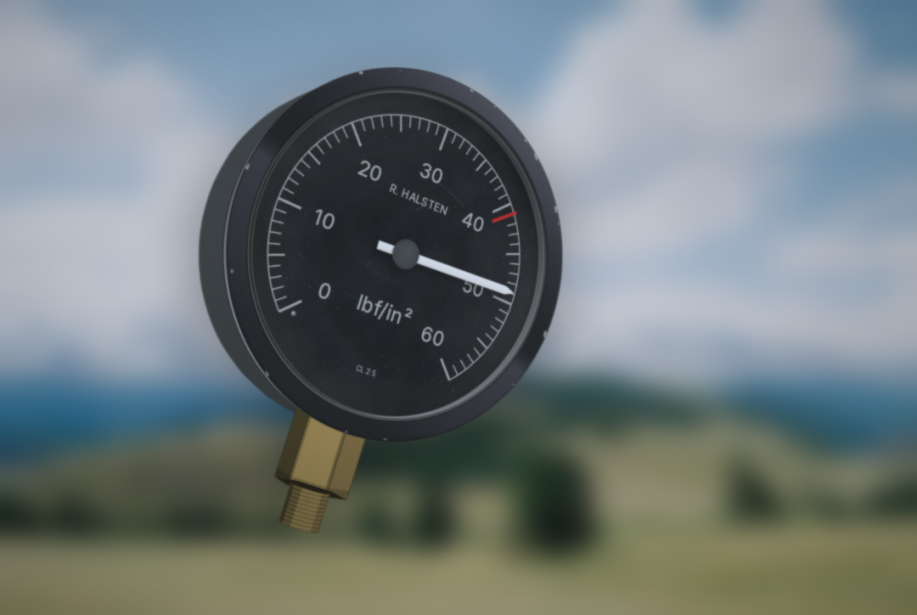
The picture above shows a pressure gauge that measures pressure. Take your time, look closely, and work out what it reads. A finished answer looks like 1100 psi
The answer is 49 psi
